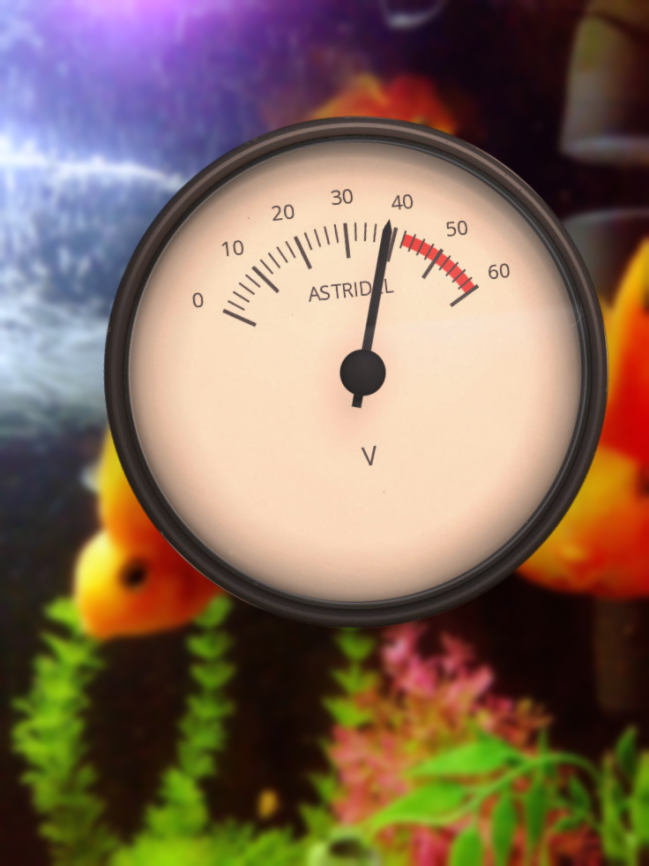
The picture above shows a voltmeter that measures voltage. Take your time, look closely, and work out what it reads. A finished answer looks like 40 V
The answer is 38 V
